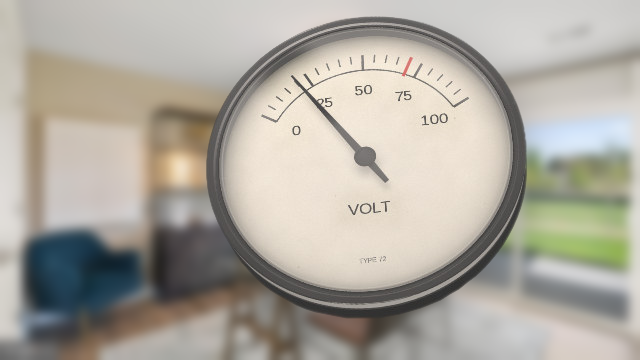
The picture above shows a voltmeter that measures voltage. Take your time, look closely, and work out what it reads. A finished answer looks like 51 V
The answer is 20 V
